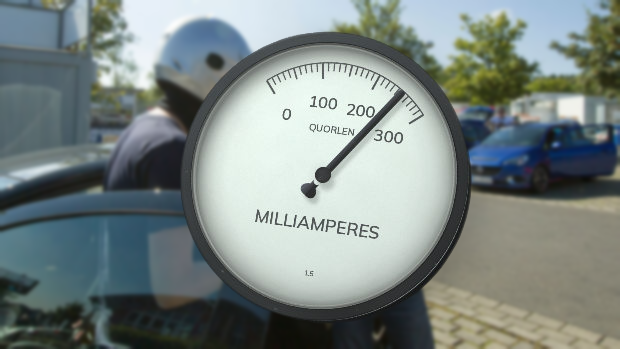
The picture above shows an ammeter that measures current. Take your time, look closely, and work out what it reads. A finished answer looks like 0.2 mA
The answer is 250 mA
